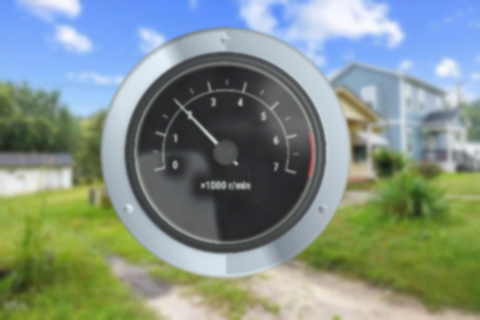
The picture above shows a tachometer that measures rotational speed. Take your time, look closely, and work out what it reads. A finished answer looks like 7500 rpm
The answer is 2000 rpm
